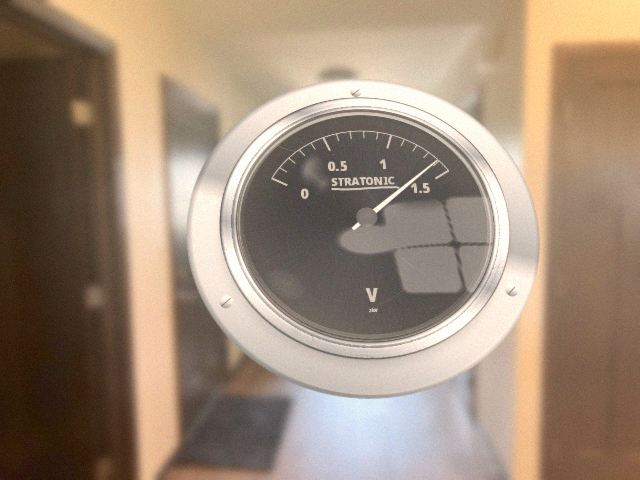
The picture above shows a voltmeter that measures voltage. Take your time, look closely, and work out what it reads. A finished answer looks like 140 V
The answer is 1.4 V
